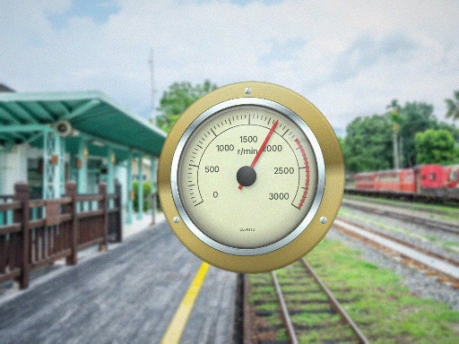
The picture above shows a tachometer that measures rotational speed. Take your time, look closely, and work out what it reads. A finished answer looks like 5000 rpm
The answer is 1850 rpm
